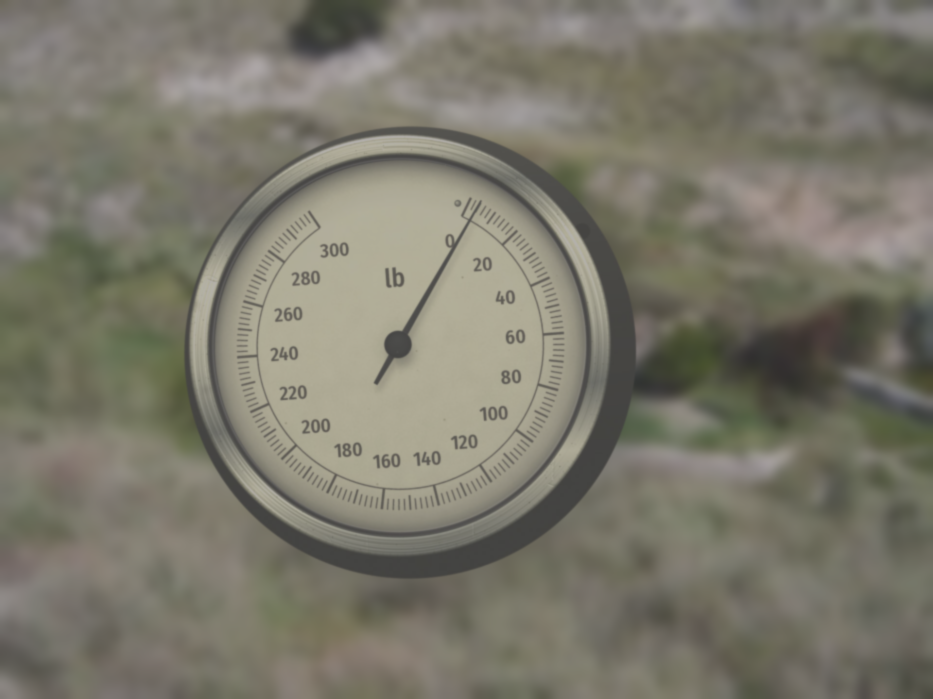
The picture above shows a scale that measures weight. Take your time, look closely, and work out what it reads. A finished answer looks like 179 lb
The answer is 4 lb
